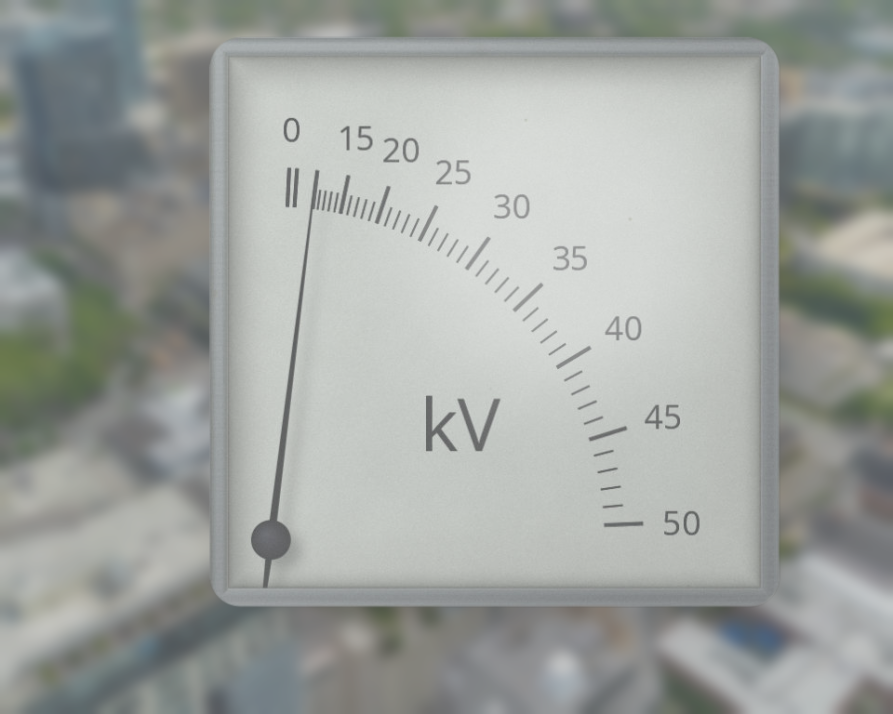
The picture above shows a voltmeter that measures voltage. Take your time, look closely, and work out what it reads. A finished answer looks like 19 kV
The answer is 10 kV
